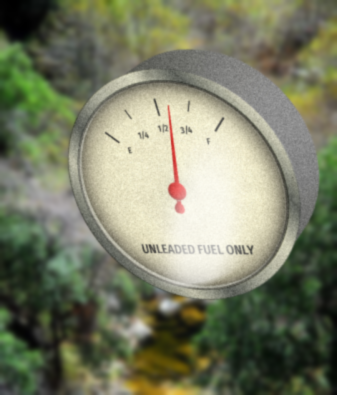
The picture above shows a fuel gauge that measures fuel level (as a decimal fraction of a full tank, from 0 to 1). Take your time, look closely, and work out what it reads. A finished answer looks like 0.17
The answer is 0.625
